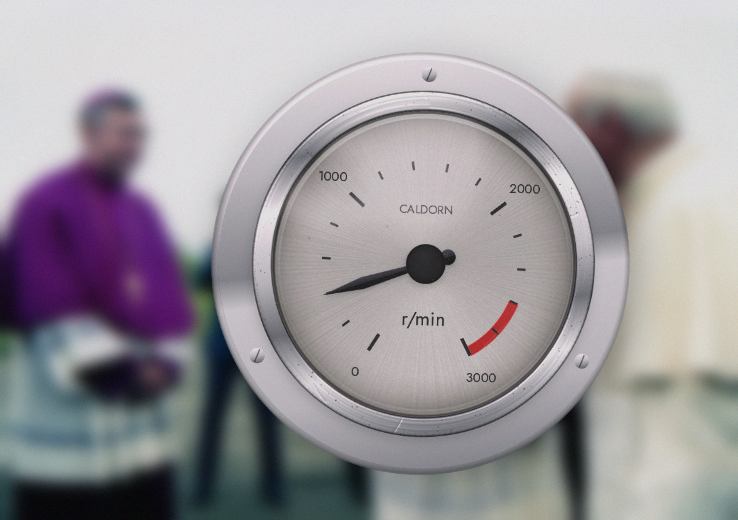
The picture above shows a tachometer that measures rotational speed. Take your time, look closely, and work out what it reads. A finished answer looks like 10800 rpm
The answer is 400 rpm
